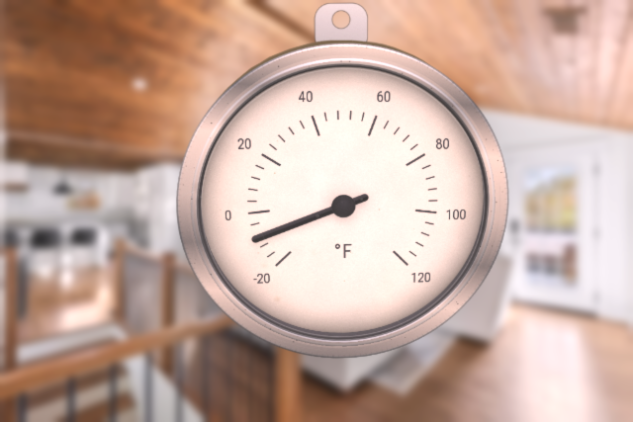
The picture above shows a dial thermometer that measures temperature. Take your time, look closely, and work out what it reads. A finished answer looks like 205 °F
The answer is -8 °F
